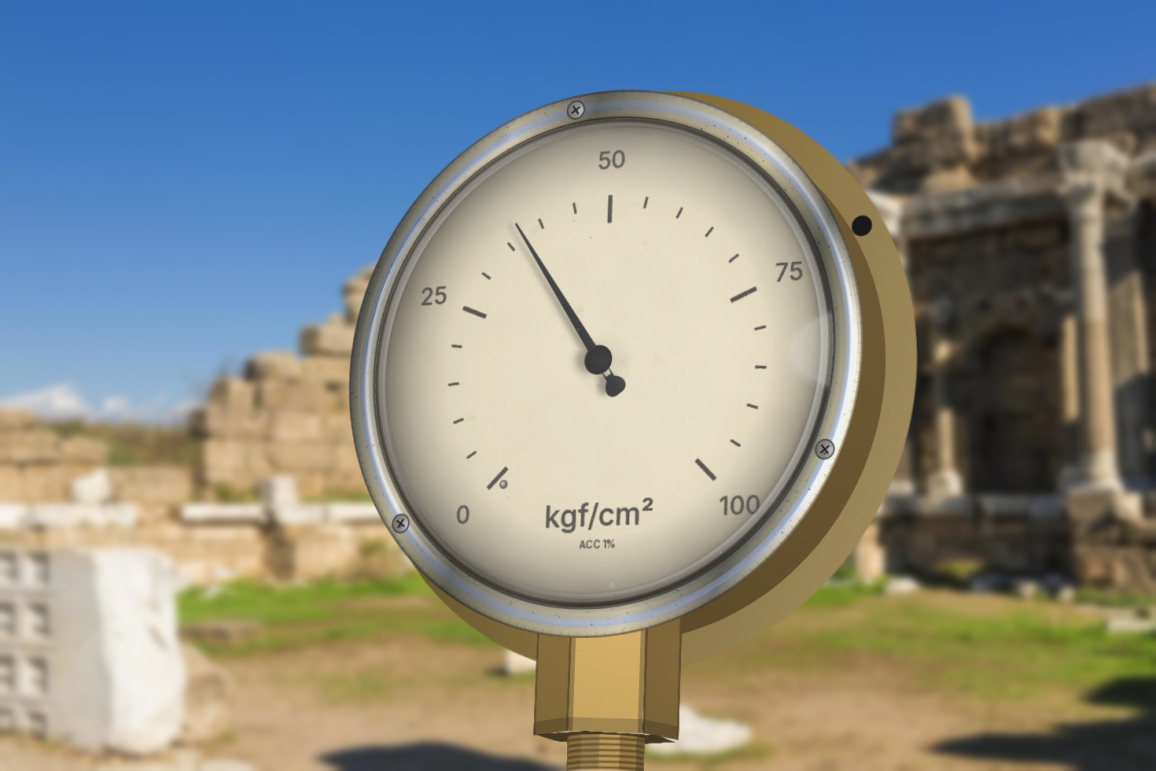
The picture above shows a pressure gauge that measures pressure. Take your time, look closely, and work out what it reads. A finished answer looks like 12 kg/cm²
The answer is 37.5 kg/cm²
